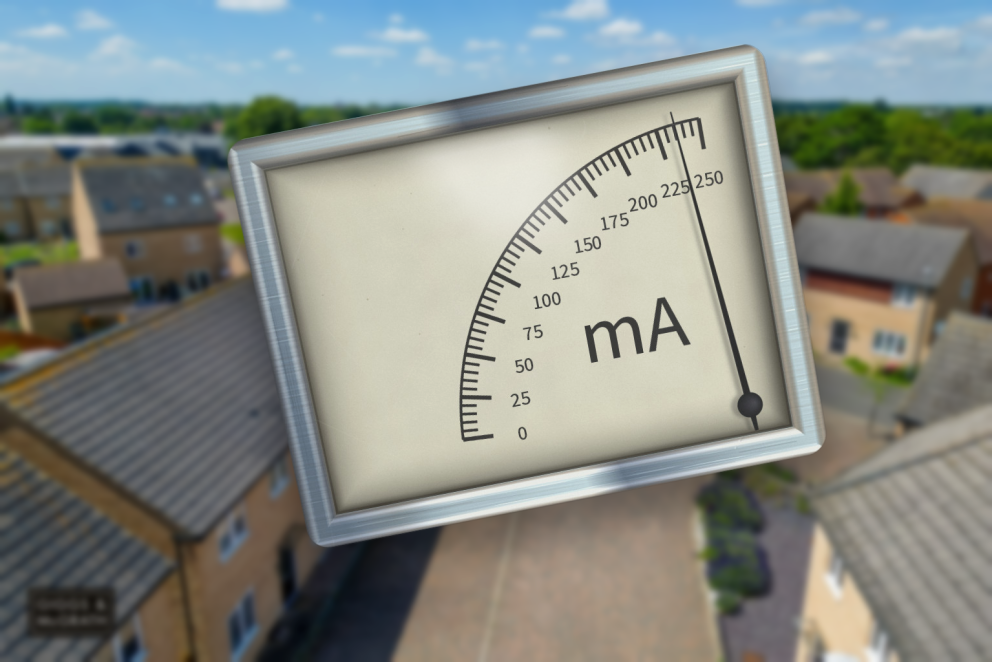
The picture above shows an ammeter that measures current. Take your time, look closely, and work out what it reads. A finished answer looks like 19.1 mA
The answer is 235 mA
